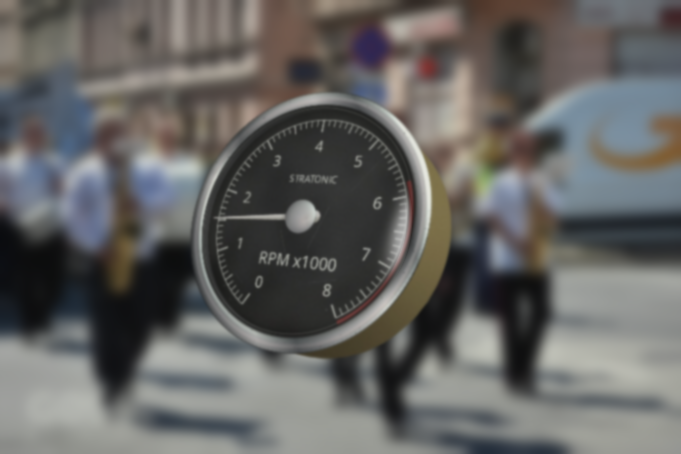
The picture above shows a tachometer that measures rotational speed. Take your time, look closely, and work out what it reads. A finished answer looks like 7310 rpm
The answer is 1500 rpm
